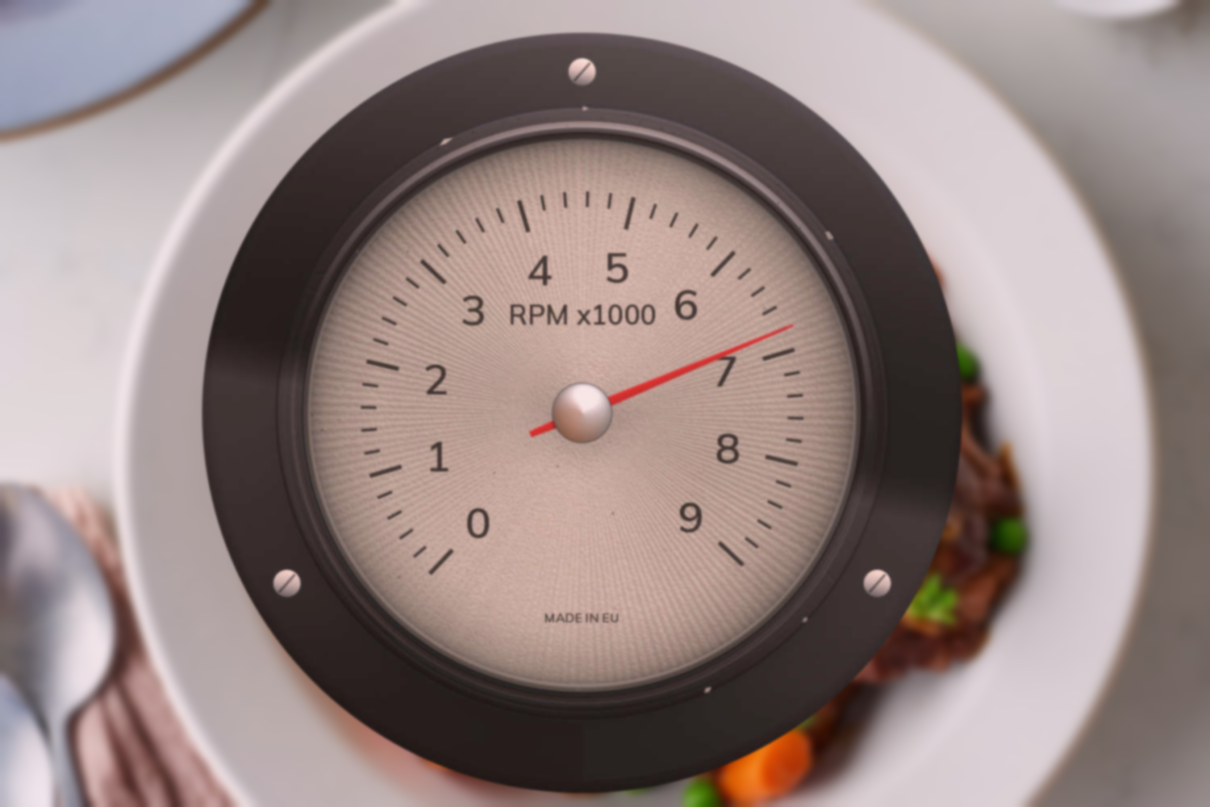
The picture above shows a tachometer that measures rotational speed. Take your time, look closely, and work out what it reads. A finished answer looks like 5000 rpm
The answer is 6800 rpm
